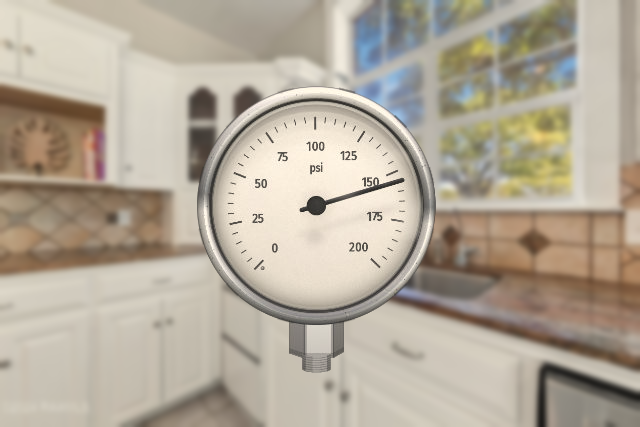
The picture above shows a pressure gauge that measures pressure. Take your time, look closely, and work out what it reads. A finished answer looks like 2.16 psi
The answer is 155 psi
